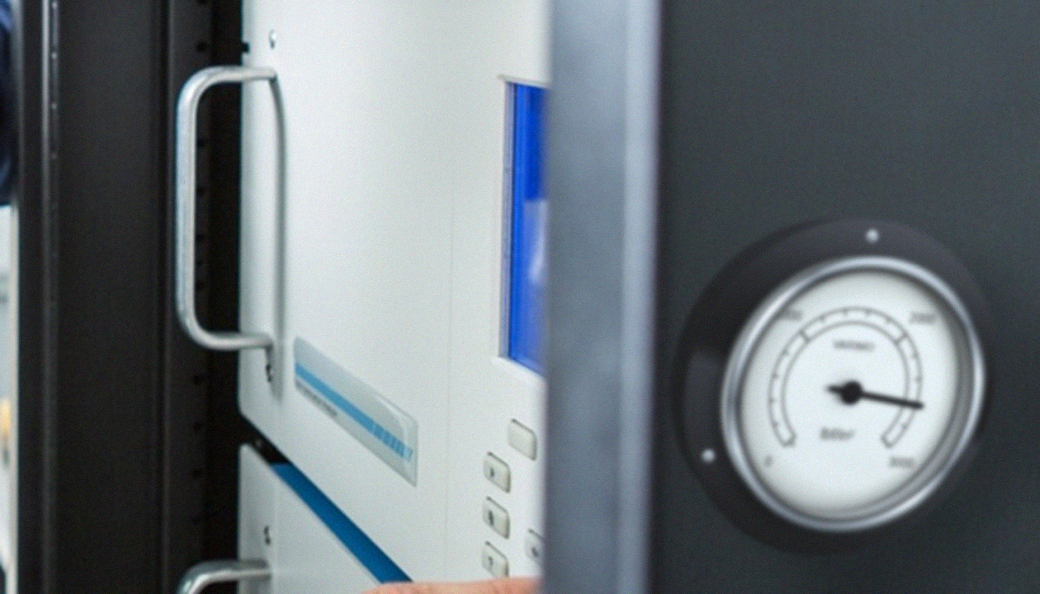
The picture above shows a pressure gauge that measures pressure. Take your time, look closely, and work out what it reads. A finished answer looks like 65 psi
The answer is 2600 psi
